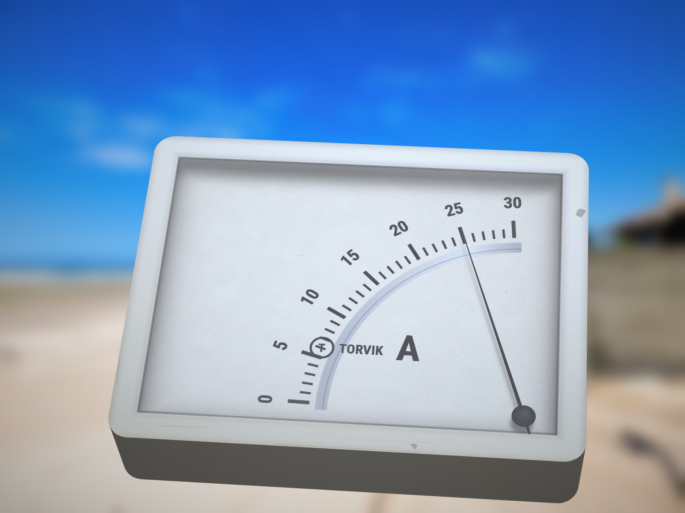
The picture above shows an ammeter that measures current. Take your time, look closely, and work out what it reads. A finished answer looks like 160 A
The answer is 25 A
